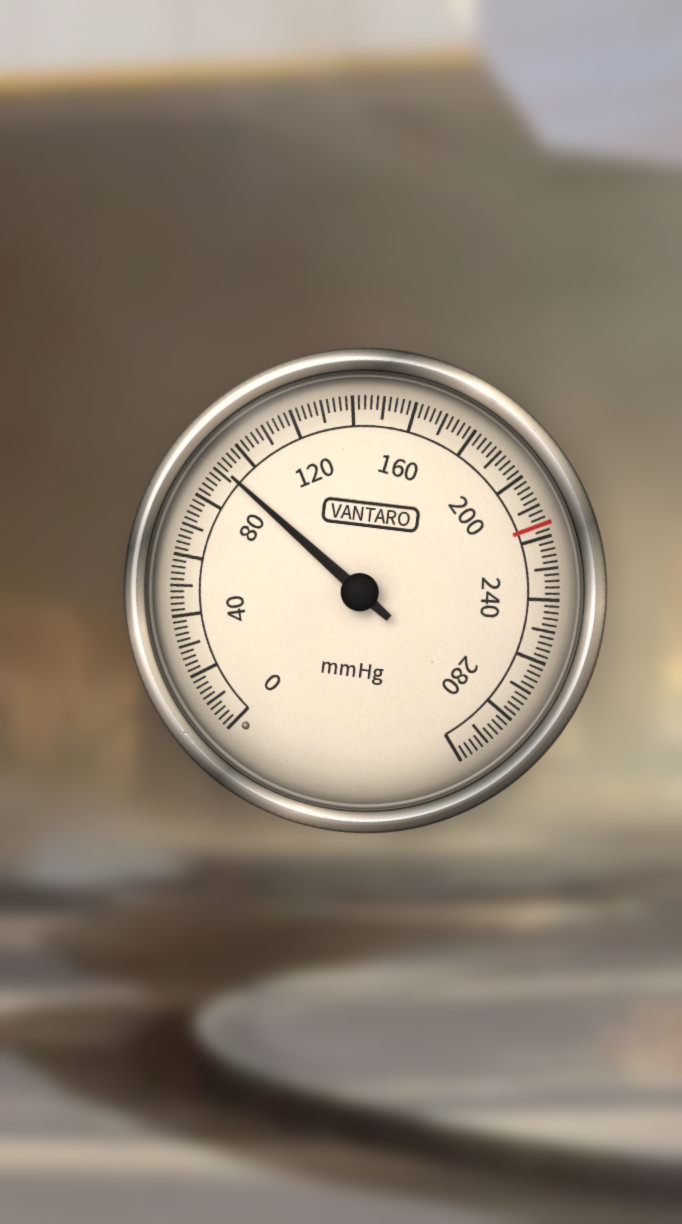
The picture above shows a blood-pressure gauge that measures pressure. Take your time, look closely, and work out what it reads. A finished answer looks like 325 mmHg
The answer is 92 mmHg
